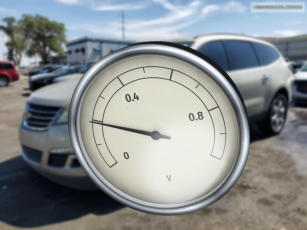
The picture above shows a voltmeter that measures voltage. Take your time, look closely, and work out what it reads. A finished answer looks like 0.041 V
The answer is 0.2 V
